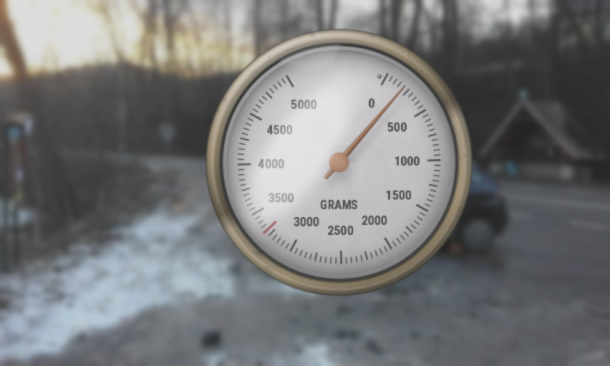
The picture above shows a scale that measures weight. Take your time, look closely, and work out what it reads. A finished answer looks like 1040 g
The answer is 200 g
